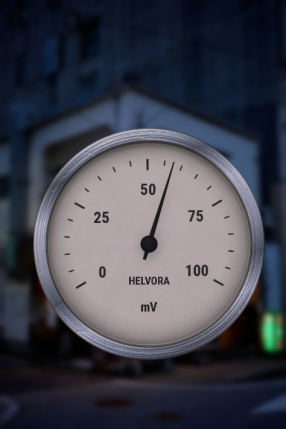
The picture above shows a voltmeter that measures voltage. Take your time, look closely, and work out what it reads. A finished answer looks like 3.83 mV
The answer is 57.5 mV
